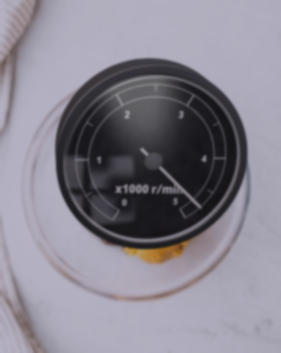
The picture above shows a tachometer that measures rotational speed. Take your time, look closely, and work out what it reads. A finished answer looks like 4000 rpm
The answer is 4750 rpm
